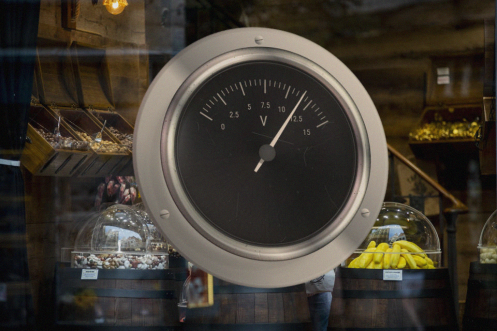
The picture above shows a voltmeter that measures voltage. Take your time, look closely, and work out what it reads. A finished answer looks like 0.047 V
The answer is 11.5 V
